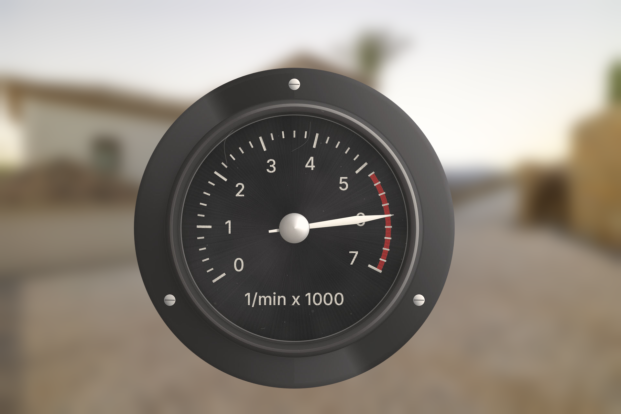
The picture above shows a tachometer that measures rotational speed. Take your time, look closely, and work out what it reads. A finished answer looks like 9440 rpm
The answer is 6000 rpm
